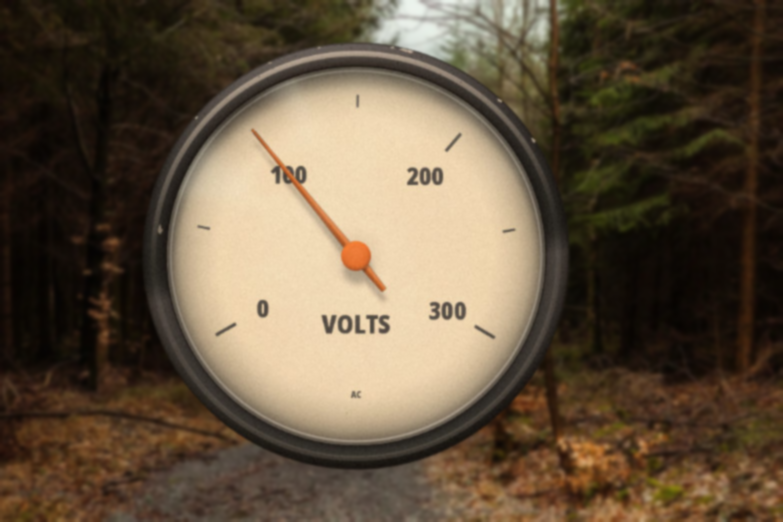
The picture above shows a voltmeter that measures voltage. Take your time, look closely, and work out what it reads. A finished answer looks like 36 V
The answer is 100 V
